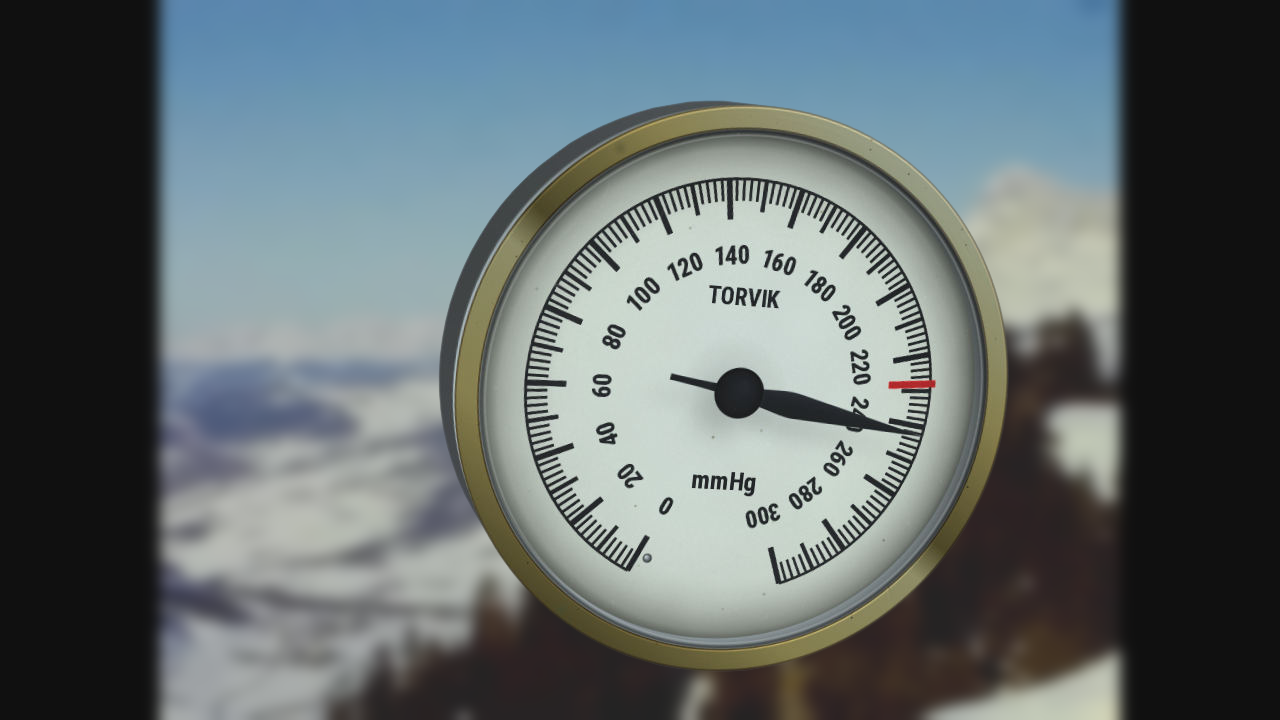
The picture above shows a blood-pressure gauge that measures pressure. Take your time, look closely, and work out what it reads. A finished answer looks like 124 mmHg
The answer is 242 mmHg
